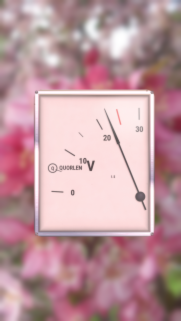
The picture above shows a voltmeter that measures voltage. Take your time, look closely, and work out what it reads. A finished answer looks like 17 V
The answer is 22.5 V
